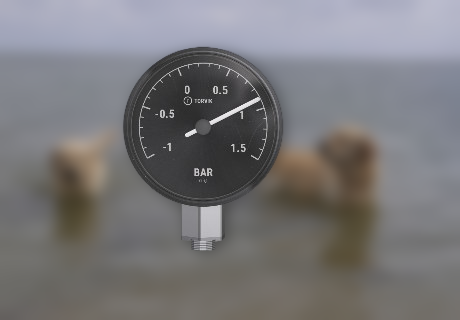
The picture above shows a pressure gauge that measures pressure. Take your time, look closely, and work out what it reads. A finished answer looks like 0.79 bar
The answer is 0.9 bar
